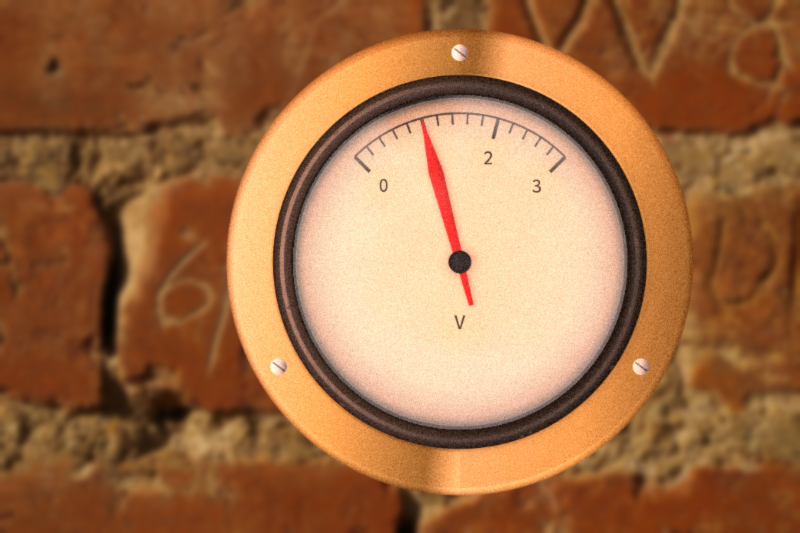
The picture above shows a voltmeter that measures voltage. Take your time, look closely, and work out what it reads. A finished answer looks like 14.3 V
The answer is 1 V
